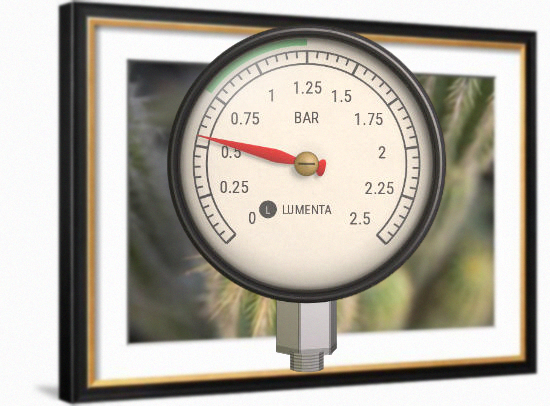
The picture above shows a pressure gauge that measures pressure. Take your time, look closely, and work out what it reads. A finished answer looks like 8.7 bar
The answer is 0.55 bar
